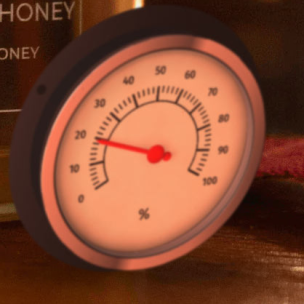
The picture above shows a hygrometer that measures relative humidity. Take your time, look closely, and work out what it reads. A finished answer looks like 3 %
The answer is 20 %
